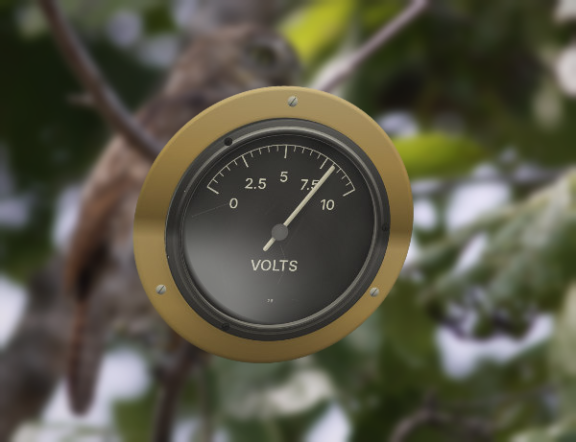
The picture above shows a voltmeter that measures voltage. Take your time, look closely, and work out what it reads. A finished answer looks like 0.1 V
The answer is 8 V
